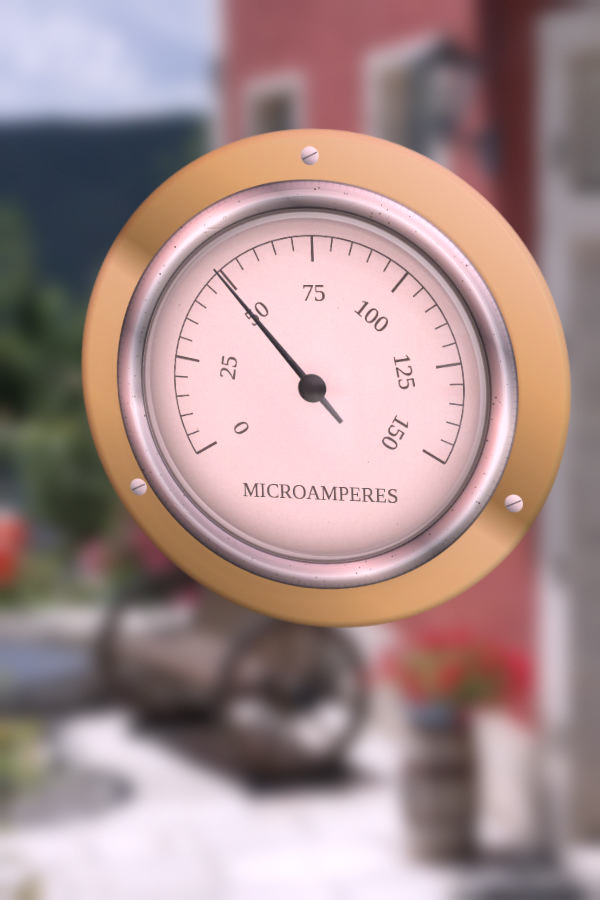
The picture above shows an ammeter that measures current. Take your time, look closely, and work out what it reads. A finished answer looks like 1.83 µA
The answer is 50 µA
